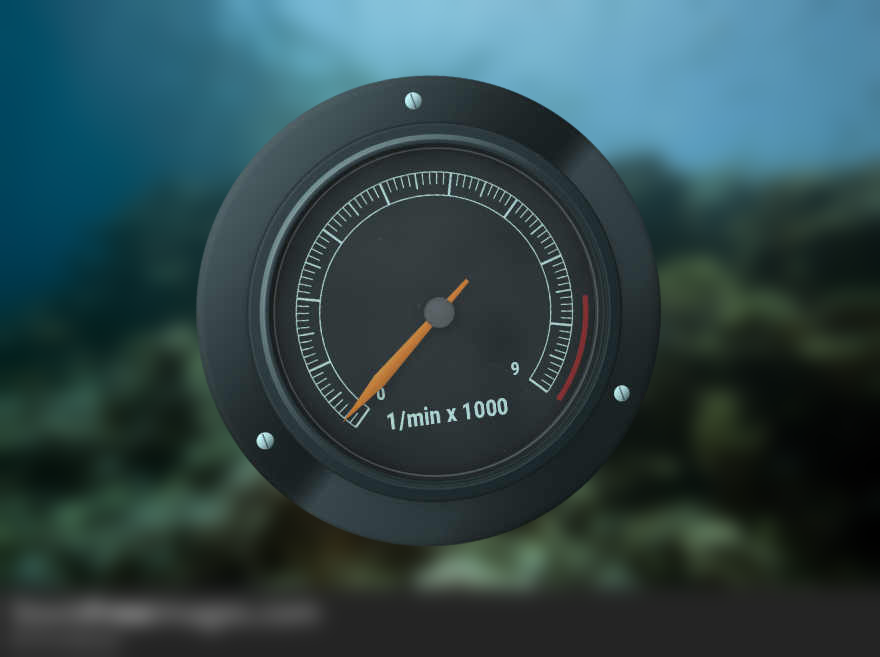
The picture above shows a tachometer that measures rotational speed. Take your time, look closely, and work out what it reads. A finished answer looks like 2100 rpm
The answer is 200 rpm
